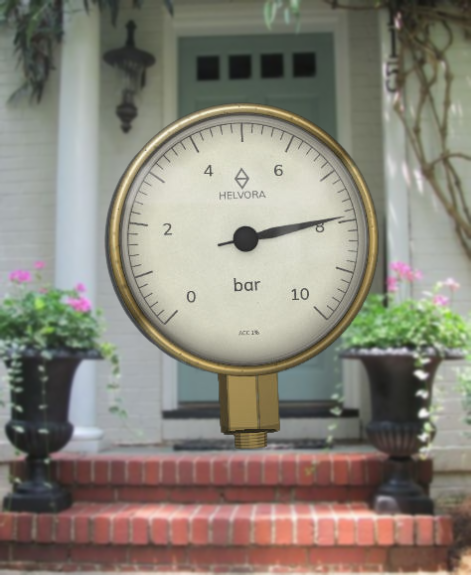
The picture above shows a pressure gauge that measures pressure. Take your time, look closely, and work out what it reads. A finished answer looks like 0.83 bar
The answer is 7.9 bar
